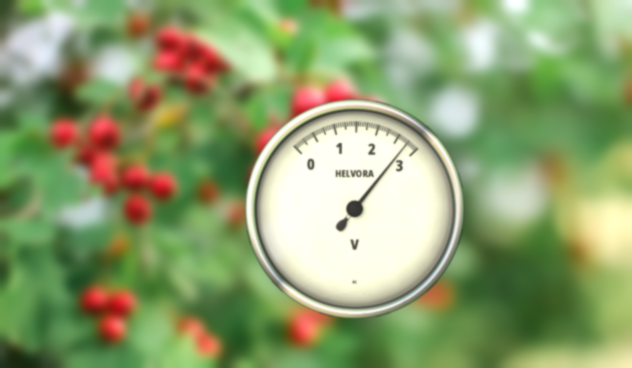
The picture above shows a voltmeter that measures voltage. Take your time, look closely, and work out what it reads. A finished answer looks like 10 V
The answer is 2.75 V
